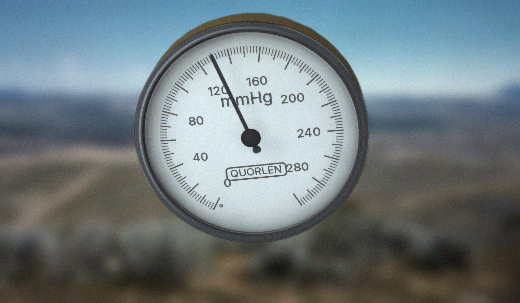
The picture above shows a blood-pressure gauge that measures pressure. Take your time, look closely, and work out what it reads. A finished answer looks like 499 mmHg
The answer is 130 mmHg
